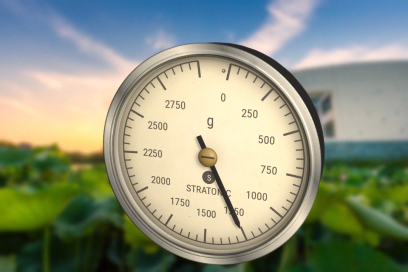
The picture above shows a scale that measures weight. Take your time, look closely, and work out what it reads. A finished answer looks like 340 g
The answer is 1250 g
